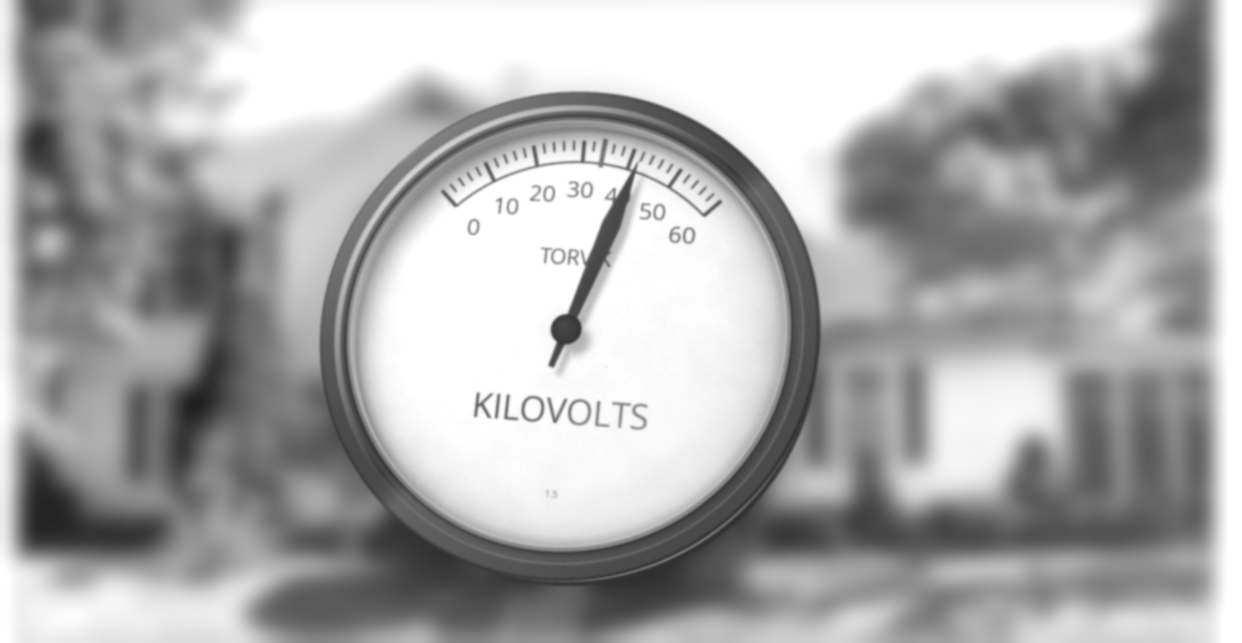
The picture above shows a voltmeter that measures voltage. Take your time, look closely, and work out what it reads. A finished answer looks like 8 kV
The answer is 42 kV
